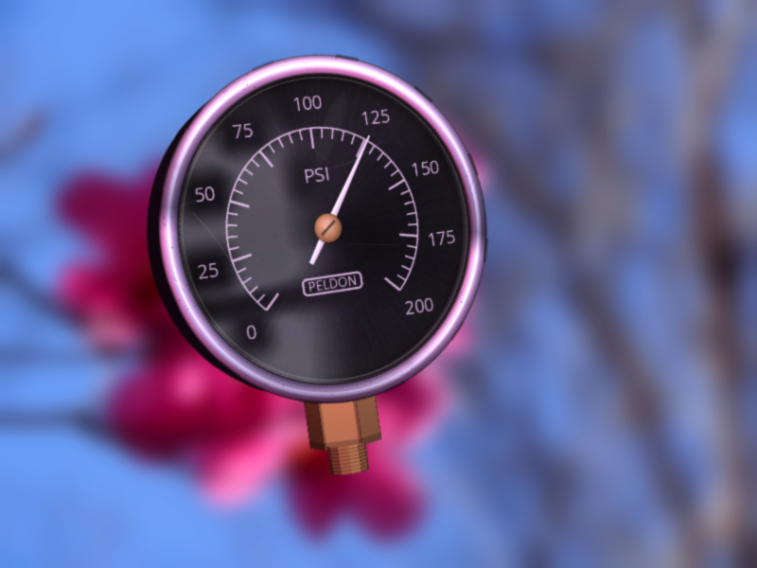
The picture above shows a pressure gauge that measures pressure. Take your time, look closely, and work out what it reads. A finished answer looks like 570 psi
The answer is 125 psi
